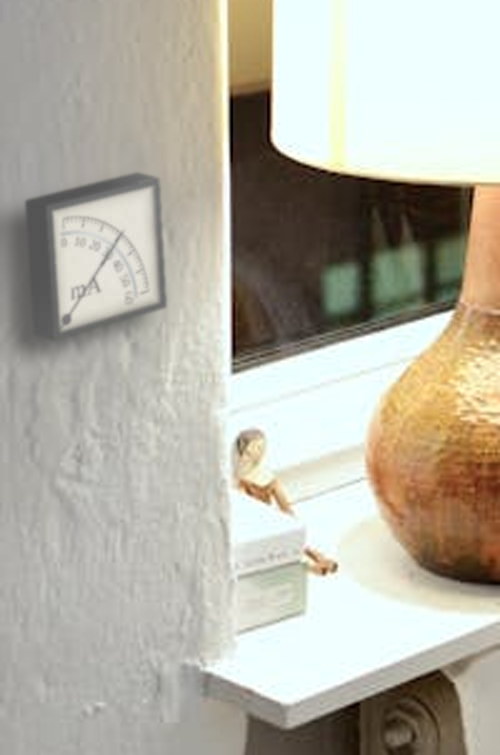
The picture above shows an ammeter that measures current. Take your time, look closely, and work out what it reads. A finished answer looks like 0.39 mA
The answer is 30 mA
